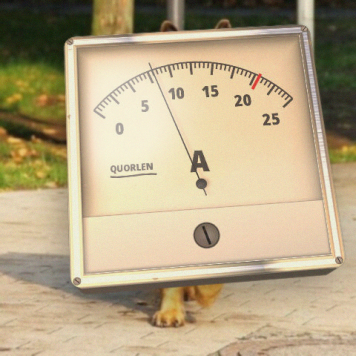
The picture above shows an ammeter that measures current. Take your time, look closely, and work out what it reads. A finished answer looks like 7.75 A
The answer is 8 A
